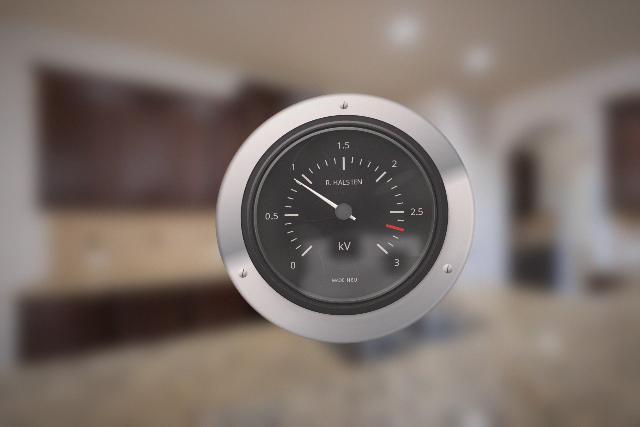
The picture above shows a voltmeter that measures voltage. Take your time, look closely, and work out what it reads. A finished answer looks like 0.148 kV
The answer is 0.9 kV
